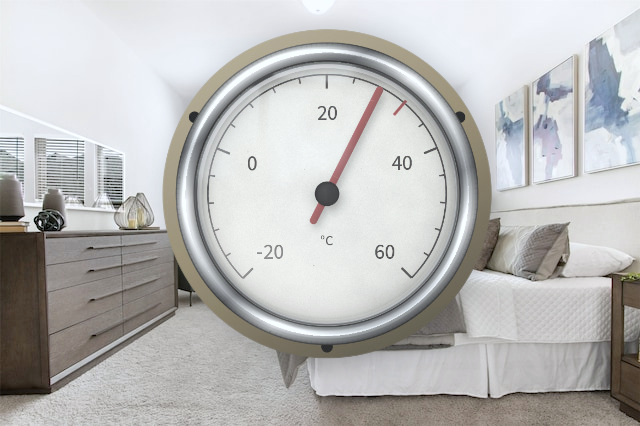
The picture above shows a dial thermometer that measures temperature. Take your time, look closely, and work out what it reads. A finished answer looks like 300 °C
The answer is 28 °C
